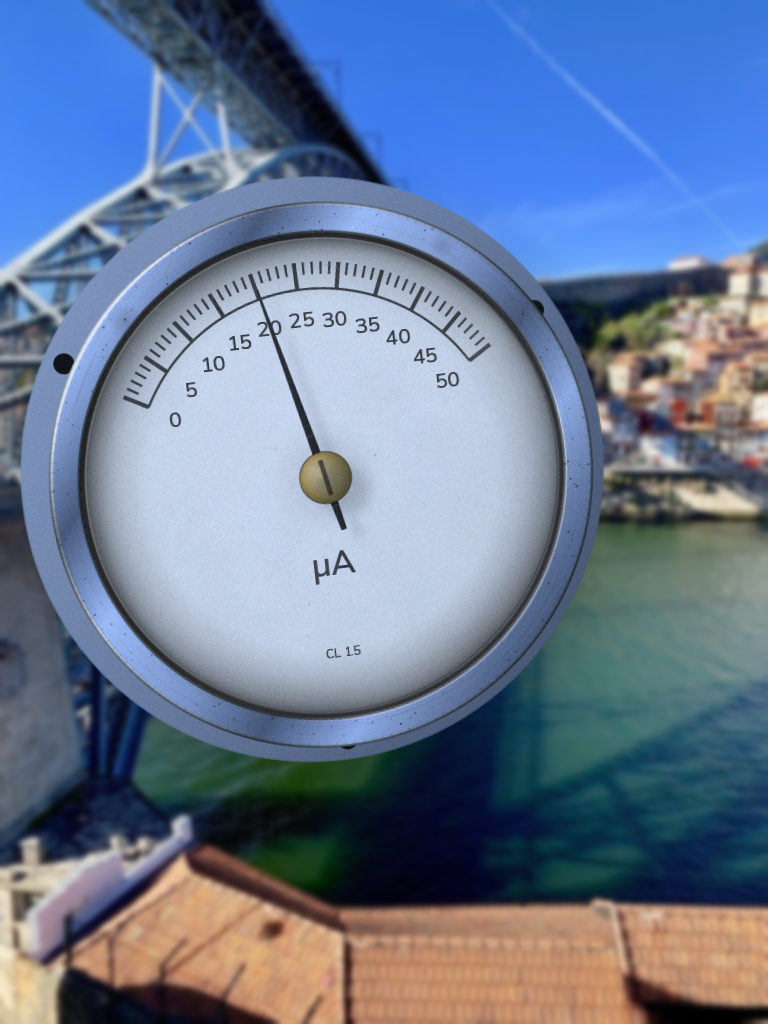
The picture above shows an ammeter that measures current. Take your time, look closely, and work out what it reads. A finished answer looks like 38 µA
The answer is 20 µA
